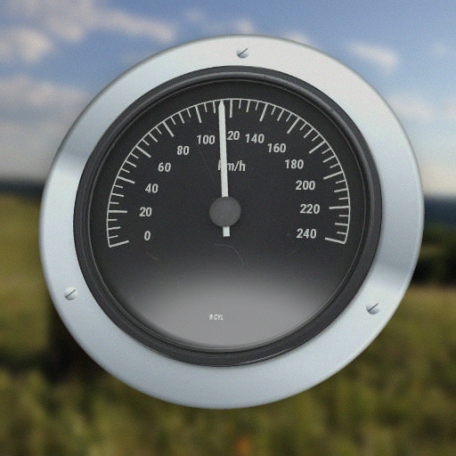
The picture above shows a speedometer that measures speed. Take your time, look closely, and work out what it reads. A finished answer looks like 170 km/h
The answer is 115 km/h
